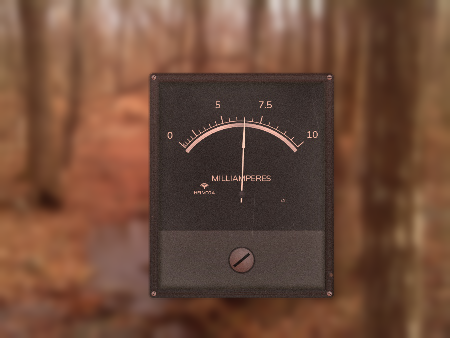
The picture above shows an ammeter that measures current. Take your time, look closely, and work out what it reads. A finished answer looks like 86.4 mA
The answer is 6.5 mA
